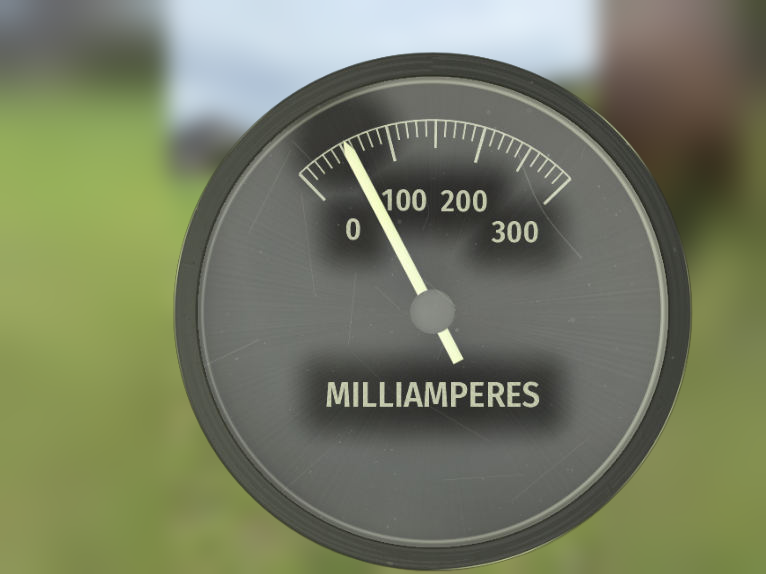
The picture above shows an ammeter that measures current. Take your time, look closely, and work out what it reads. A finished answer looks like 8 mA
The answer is 55 mA
